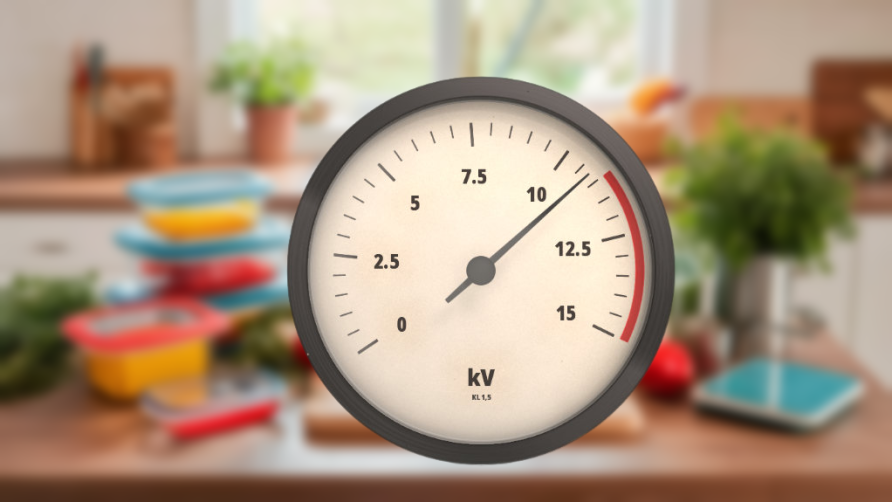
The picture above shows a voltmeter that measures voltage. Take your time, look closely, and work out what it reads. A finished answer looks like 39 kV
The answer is 10.75 kV
